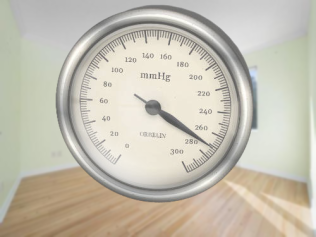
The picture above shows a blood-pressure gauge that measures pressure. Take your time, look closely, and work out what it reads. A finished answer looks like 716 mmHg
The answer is 270 mmHg
